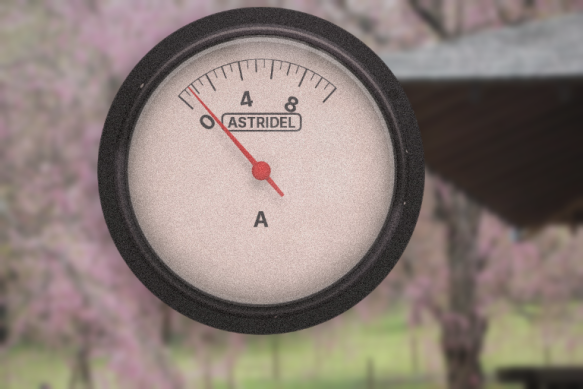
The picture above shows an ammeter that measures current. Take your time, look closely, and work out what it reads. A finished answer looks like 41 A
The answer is 0.75 A
